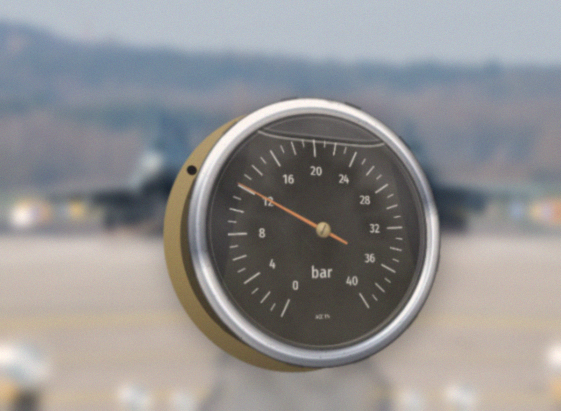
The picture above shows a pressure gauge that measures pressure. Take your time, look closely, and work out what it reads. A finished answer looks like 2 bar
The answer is 12 bar
